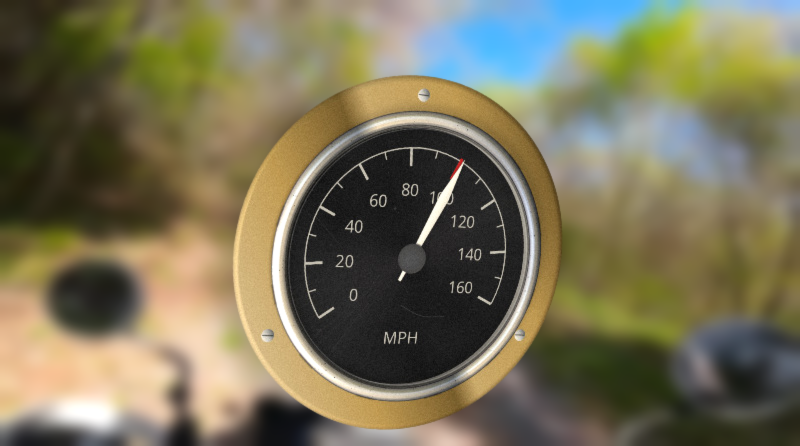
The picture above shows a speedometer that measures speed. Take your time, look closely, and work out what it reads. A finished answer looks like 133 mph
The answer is 100 mph
